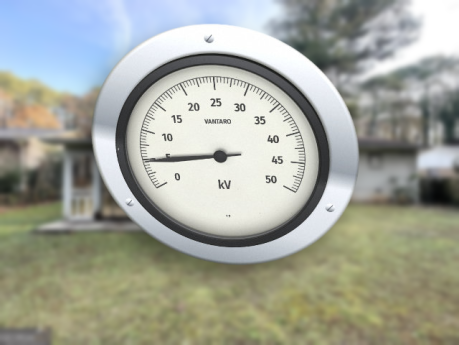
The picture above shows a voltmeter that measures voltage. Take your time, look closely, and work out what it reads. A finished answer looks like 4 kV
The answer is 5 kV
